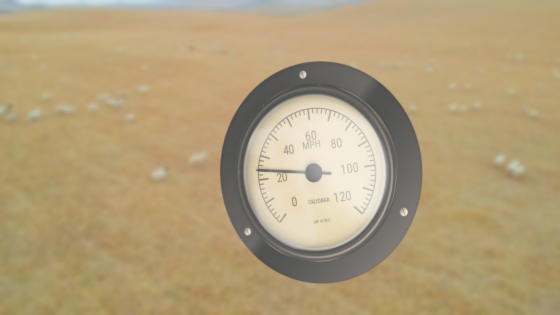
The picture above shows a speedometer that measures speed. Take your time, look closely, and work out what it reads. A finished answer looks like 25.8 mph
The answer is 24 mph
